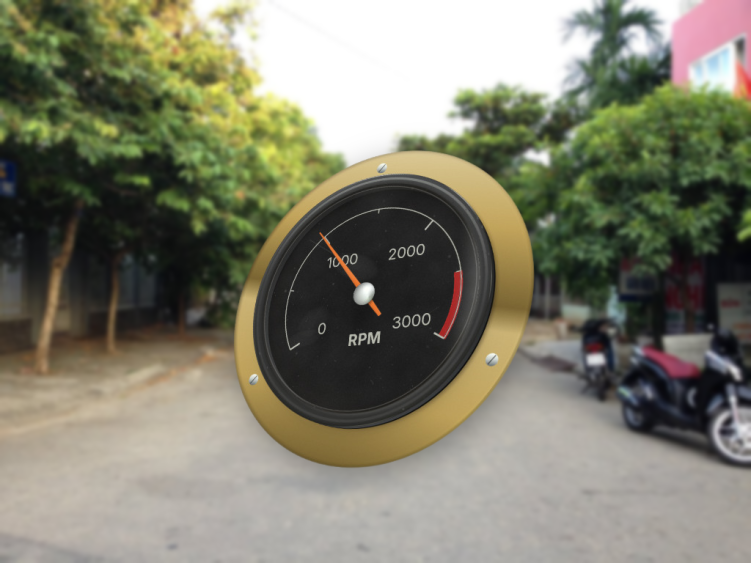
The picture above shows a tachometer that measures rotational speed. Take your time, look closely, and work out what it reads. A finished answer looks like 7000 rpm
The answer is 1000 rpm
